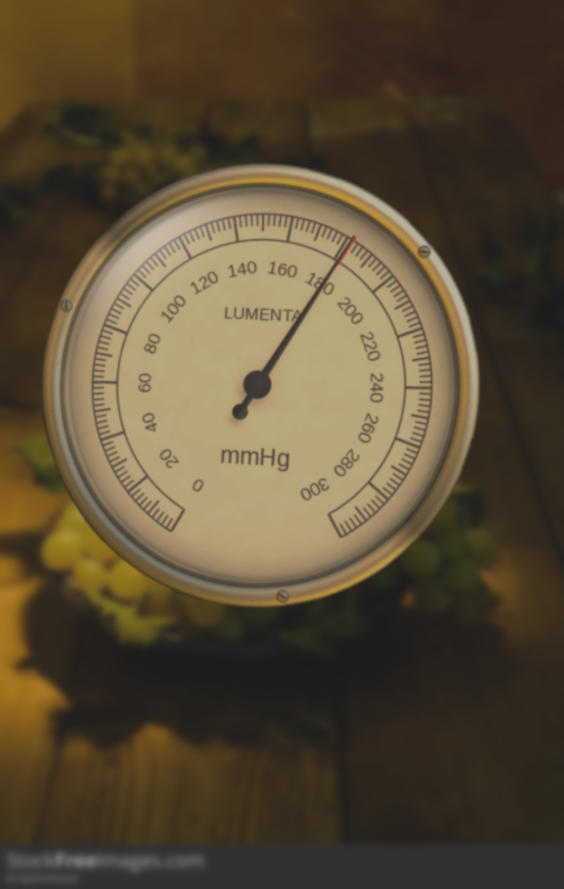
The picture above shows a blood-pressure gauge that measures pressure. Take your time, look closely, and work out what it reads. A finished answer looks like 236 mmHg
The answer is 182 mmHg
